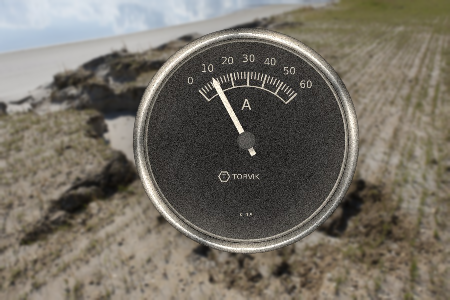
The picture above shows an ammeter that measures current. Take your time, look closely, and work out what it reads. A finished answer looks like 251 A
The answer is 10 A
